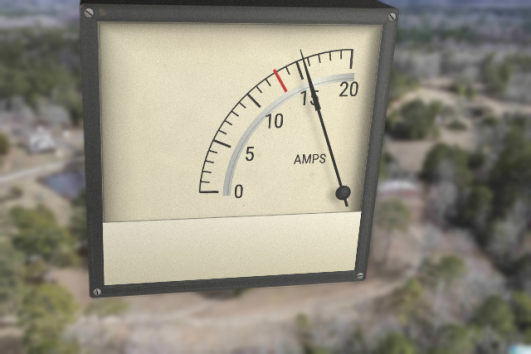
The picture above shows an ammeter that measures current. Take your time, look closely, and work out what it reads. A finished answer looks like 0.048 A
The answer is 15.5 A
